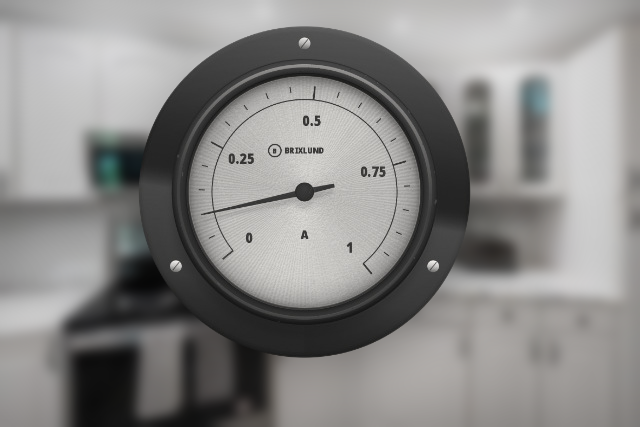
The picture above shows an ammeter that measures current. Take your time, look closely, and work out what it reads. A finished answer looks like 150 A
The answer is 0.1 A
